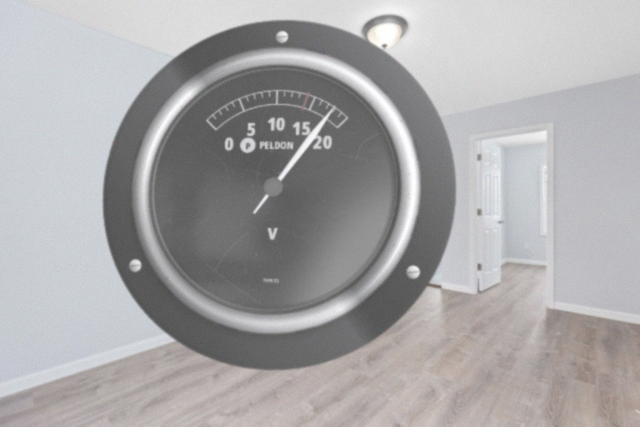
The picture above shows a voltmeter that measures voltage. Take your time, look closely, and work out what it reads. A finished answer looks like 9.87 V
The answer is 18 V
